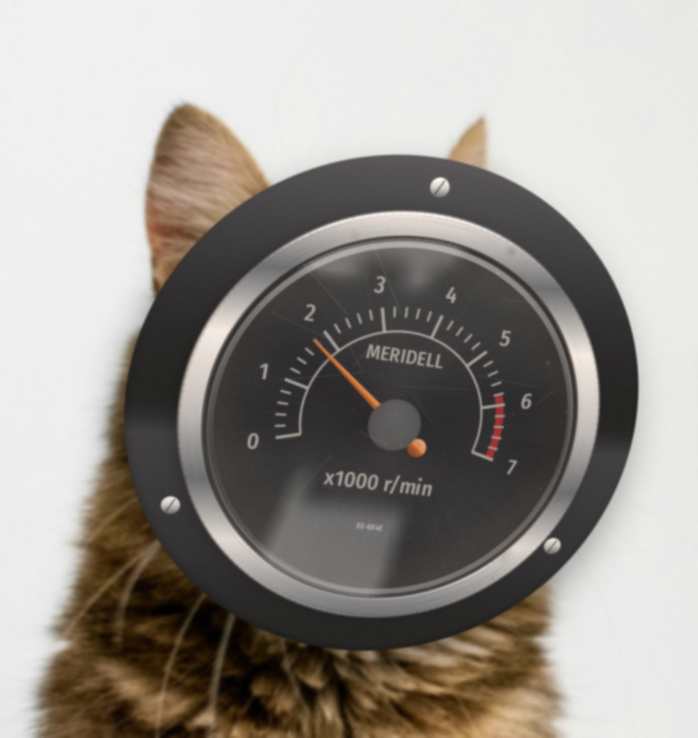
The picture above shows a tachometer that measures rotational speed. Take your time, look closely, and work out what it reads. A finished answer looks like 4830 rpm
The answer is 1800 rpm
